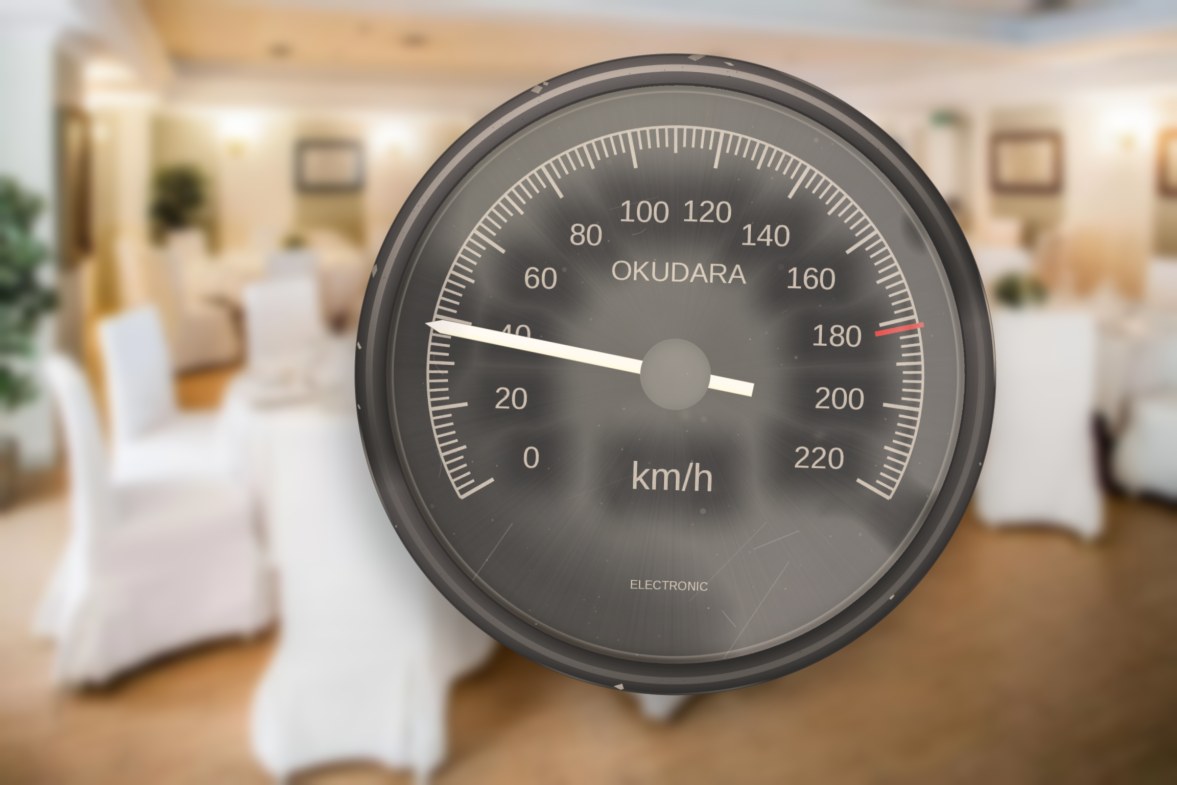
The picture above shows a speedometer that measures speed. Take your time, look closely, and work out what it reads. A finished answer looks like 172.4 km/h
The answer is 38 km/h
